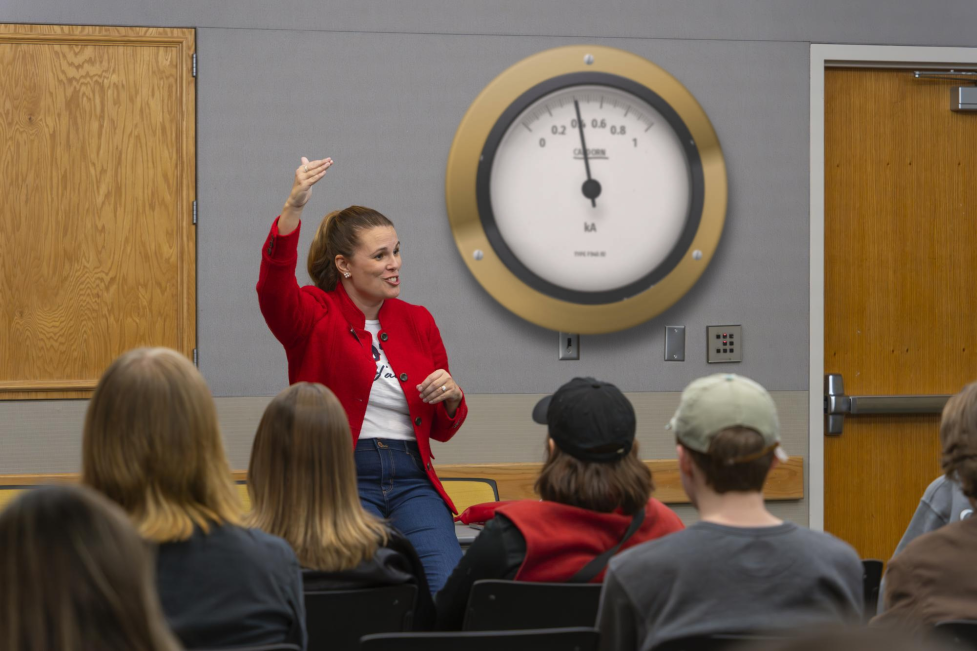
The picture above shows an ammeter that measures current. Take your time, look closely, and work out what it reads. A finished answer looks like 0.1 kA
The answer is 0.4 kA
